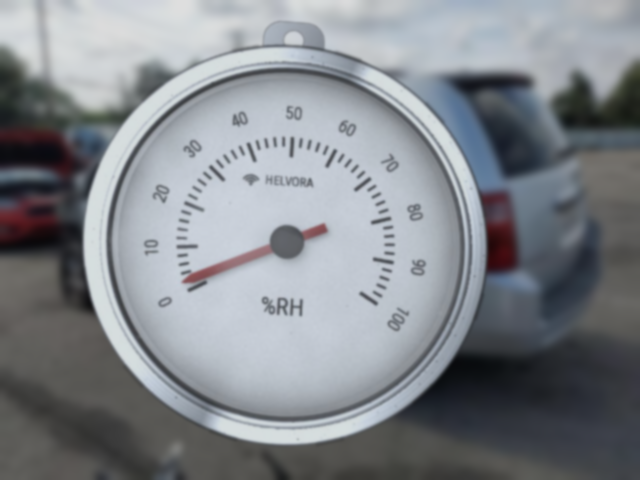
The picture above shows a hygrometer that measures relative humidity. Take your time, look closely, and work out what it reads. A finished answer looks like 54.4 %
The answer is 2 %
